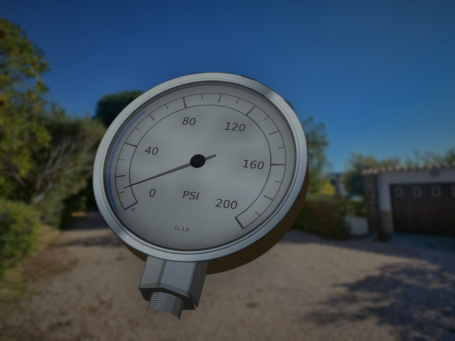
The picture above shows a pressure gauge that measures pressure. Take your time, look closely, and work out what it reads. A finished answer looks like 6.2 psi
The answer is 10 psi
